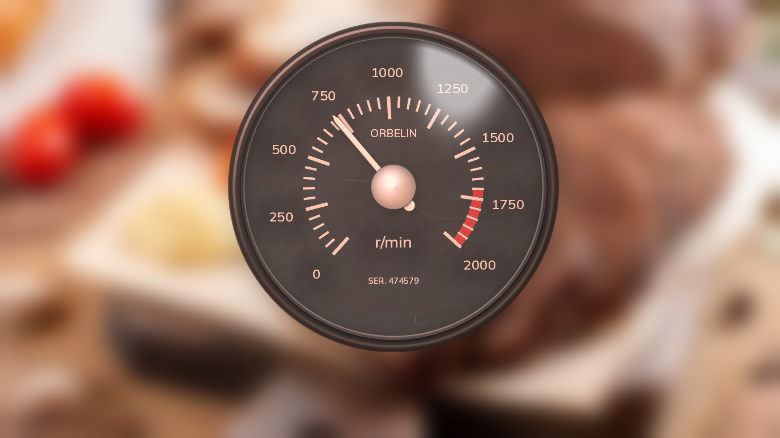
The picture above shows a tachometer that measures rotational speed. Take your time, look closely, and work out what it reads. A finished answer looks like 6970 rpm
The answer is 725 rpm
